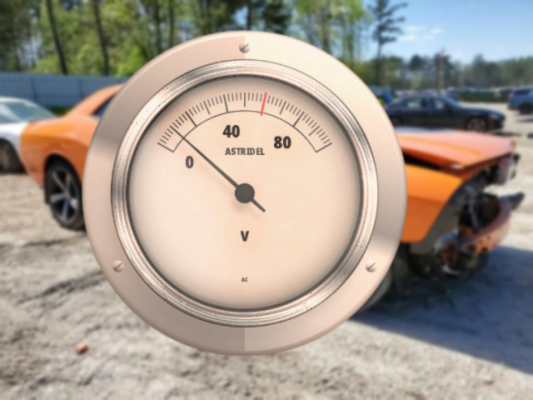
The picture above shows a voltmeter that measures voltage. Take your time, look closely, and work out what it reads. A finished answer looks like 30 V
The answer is 10 V
